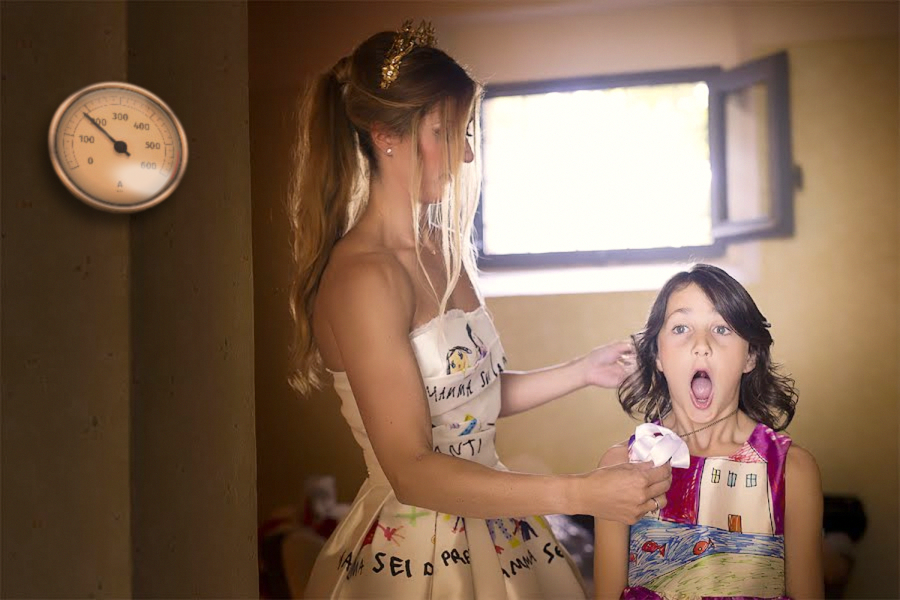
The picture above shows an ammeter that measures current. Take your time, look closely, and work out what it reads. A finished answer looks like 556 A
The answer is 180 A
